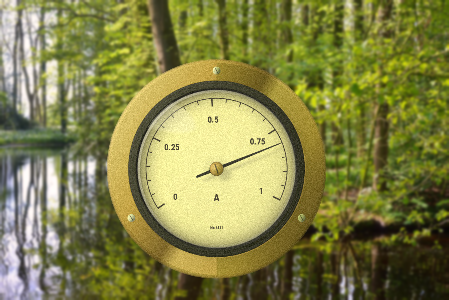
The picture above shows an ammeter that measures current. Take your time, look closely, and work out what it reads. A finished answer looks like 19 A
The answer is 0.8 A
